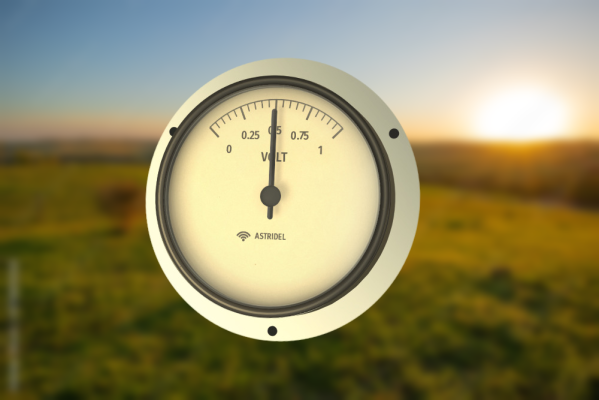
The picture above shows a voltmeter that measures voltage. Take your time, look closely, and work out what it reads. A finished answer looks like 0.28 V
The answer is 0.5 V
